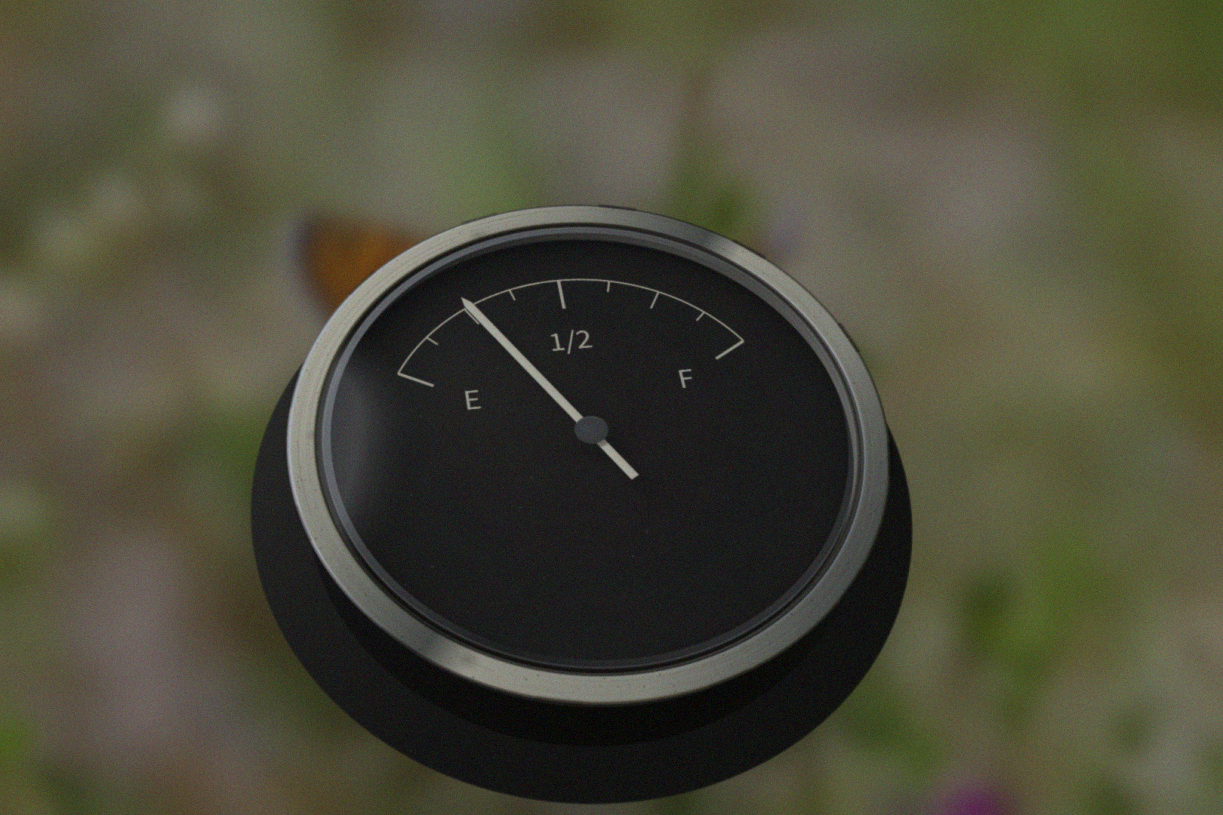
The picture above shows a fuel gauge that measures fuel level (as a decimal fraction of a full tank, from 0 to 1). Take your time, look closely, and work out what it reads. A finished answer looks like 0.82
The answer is 0.25
